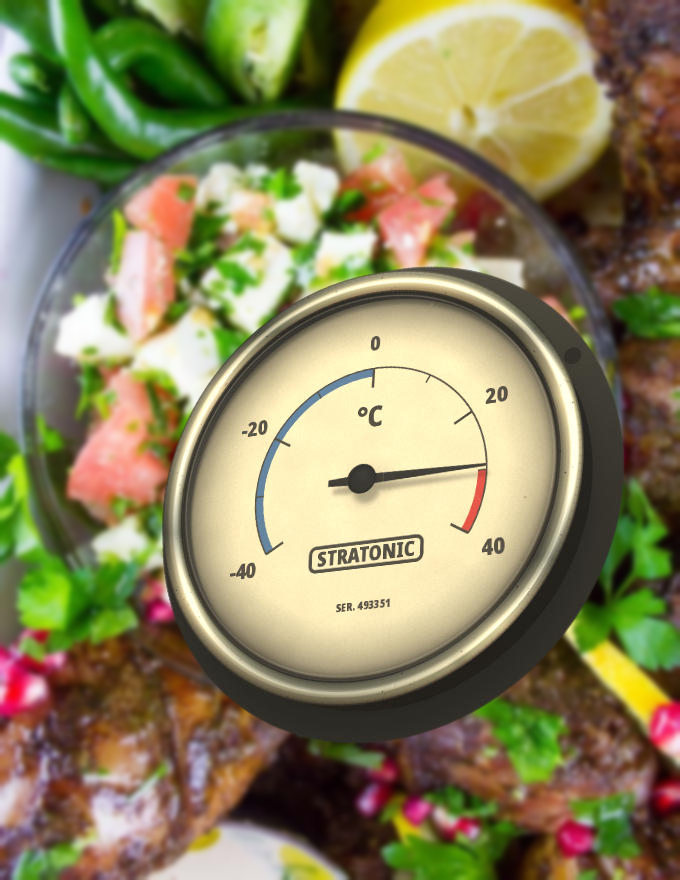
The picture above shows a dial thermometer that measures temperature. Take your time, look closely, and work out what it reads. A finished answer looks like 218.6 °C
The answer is 30 °C
